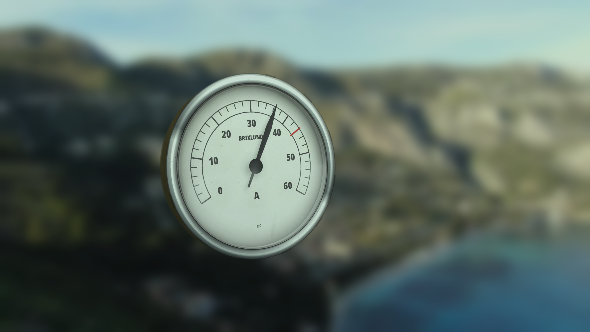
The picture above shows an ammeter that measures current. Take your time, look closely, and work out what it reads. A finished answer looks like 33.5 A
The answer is 36 A
